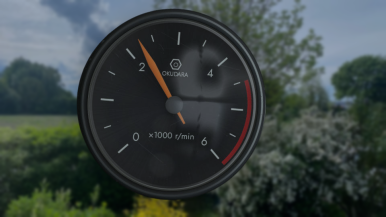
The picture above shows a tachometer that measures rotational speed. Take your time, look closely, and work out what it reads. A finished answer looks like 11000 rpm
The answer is 2250 rpm
